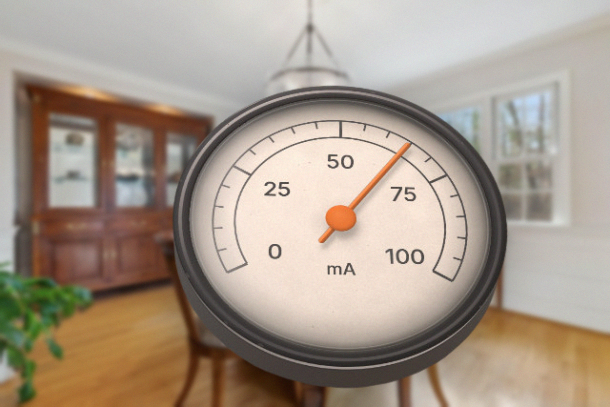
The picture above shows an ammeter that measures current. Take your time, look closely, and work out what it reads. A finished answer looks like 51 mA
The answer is 65 mA
